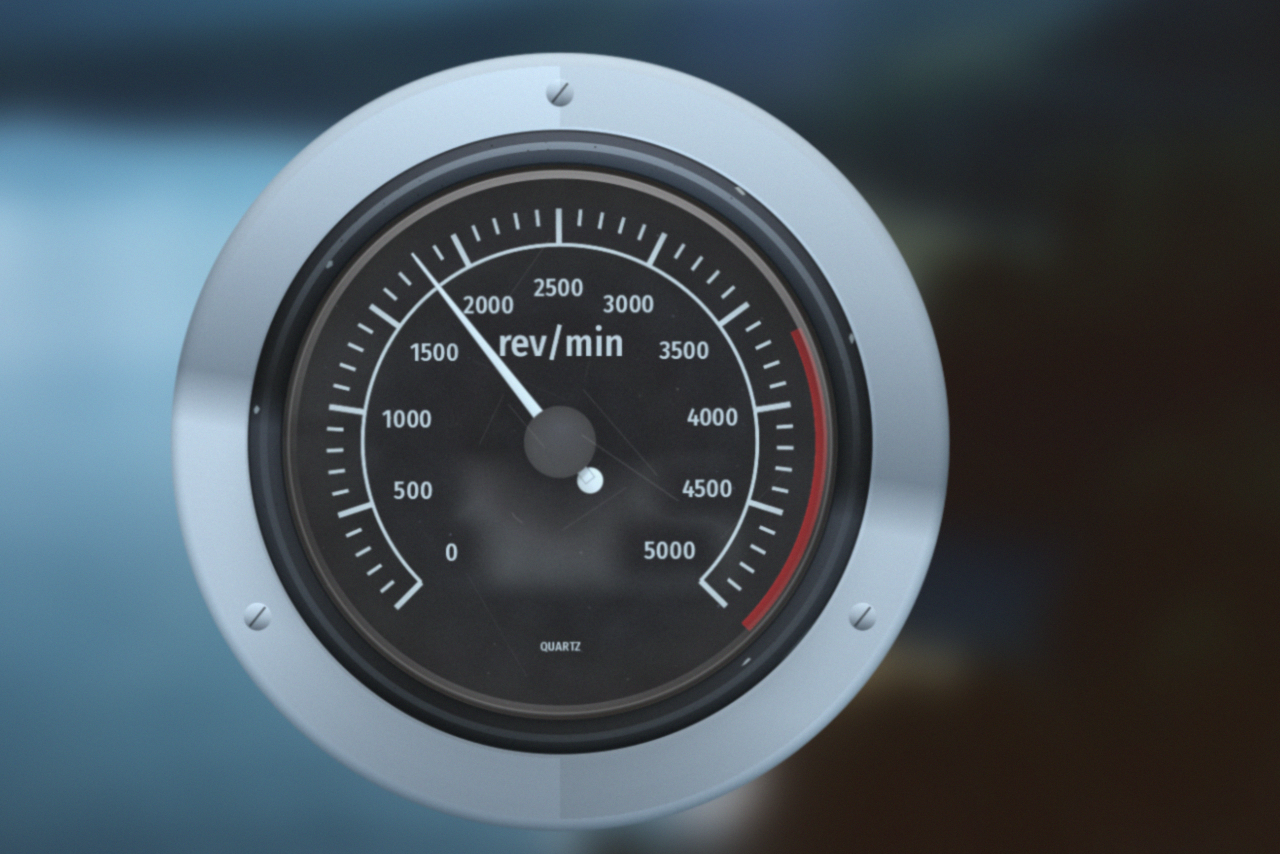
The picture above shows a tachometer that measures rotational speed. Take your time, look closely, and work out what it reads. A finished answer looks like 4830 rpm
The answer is 1800 rpm
